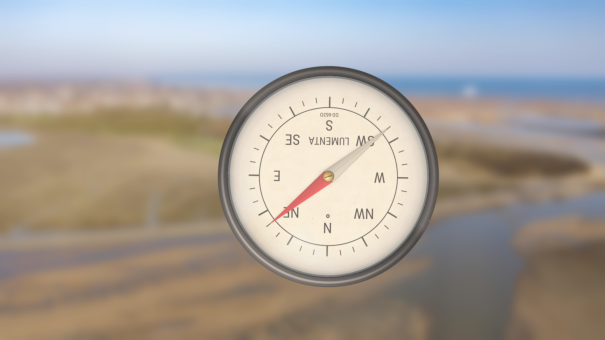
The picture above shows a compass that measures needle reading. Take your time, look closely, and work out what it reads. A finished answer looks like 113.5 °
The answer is 50 °
